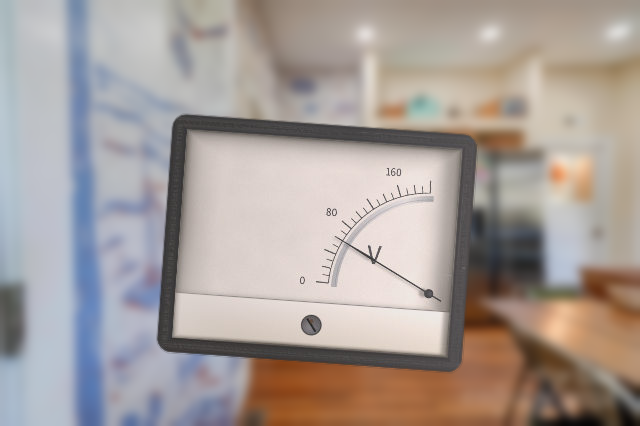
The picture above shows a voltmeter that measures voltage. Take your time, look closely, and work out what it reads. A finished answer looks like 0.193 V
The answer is 60 V
